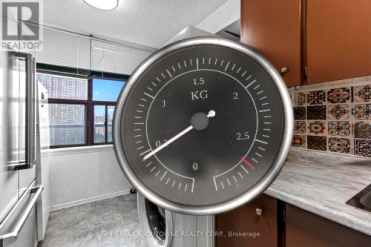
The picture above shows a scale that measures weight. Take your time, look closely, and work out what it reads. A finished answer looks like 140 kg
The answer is 0.45 kg
